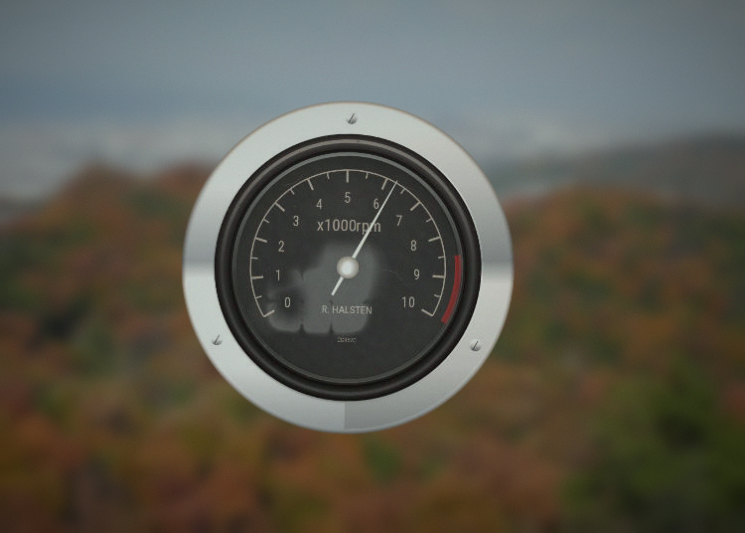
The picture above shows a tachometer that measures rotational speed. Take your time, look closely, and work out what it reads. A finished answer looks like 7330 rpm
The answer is 6250 rpm
